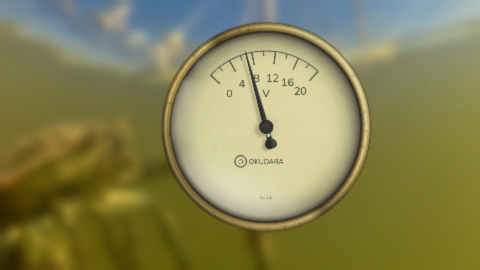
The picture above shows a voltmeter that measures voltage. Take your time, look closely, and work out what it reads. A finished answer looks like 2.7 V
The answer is 7 V
